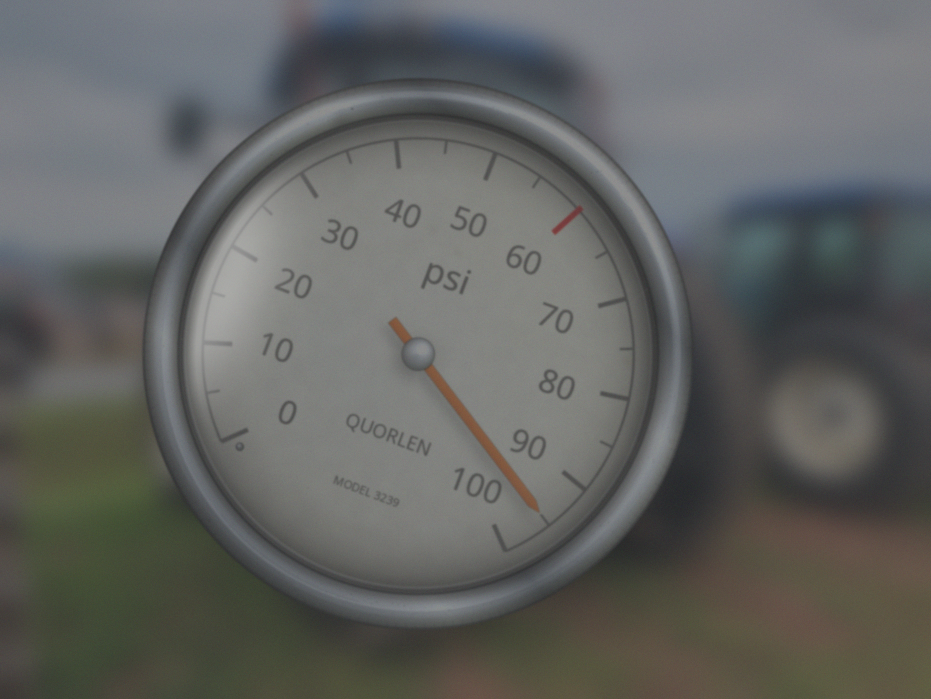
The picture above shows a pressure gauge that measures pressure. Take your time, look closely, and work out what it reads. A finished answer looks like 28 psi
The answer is 95 psi
